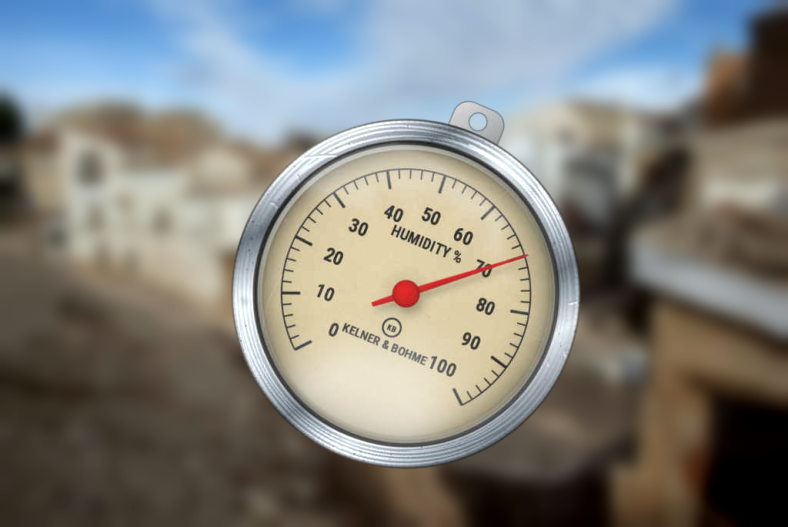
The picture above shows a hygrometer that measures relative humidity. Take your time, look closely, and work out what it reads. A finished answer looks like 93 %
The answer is 70 %
